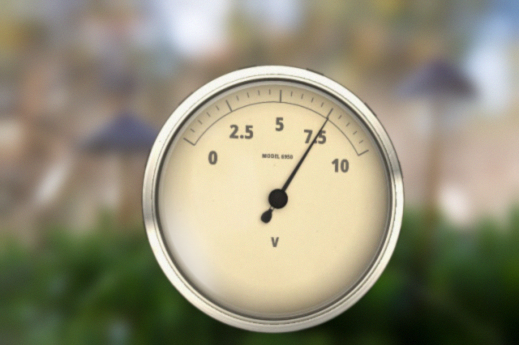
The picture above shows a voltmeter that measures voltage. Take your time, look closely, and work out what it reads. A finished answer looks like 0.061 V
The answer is 7.5 V
